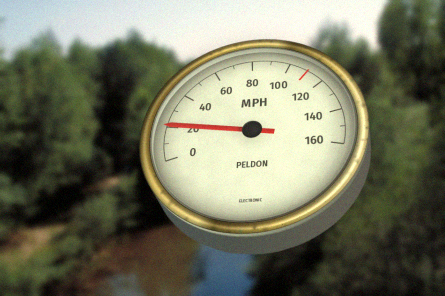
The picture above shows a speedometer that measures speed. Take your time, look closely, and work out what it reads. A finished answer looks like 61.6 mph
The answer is 20 mph
